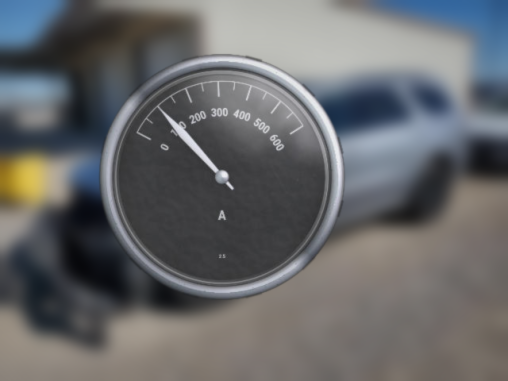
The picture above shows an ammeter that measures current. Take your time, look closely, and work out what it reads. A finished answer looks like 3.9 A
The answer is 100 A
